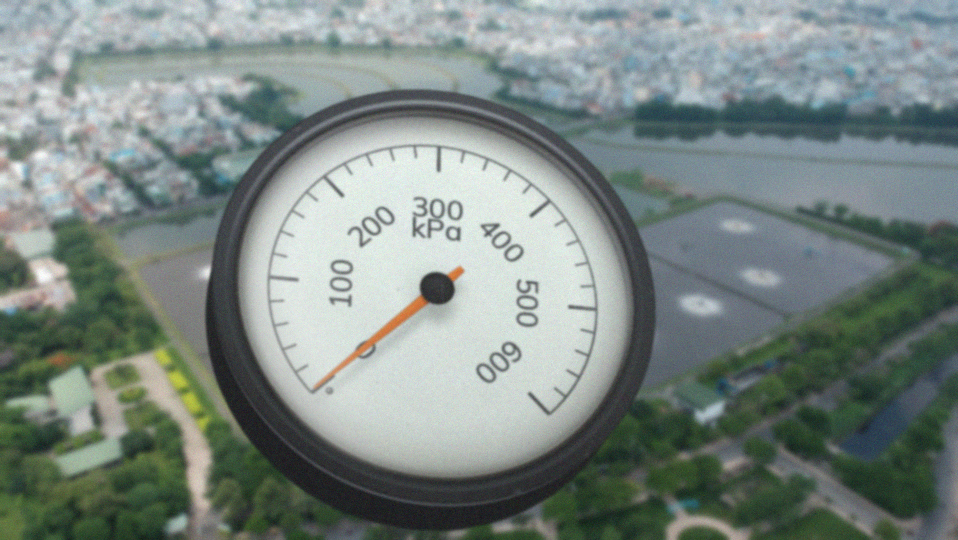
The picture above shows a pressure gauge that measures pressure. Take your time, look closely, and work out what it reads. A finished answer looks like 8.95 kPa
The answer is 0 kPa
